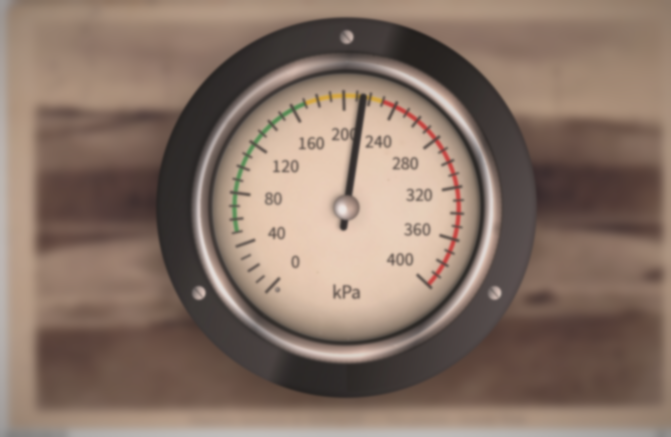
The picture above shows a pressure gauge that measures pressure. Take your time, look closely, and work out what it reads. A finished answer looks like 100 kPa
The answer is 215 kPa
